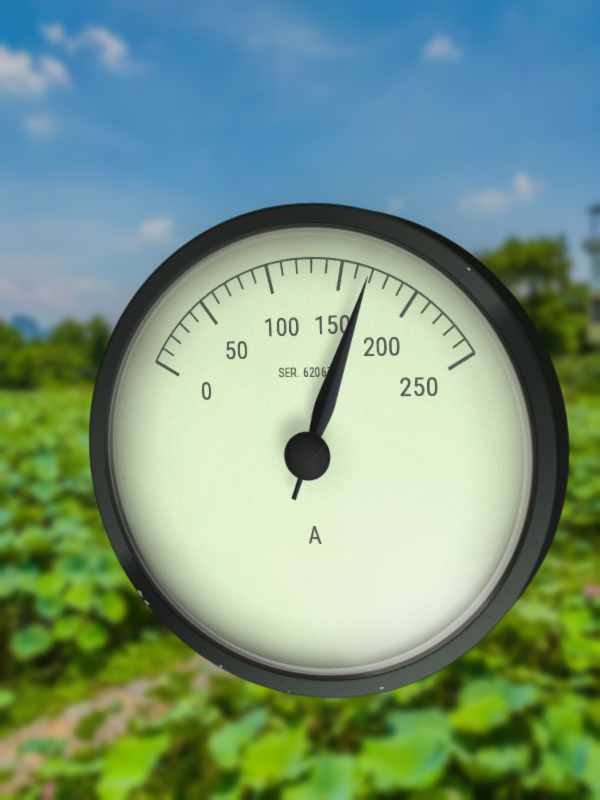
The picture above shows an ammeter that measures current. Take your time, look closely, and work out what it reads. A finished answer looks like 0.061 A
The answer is 170 A
